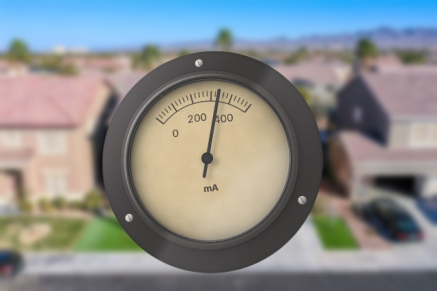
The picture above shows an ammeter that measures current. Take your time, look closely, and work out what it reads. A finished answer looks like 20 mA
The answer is 340 mA
